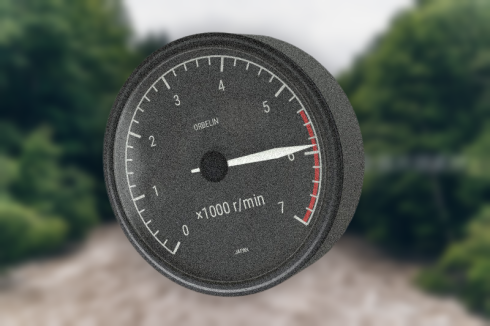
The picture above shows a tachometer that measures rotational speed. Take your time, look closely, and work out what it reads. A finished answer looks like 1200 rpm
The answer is 5900 rpm
